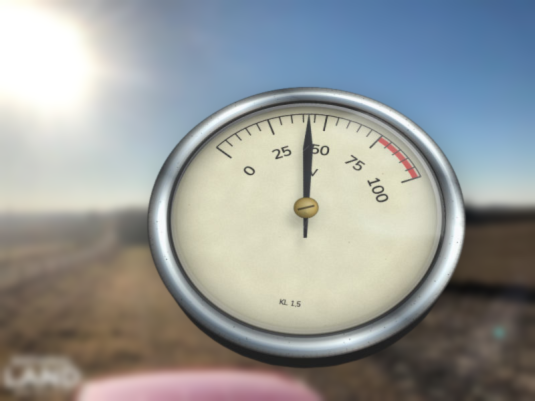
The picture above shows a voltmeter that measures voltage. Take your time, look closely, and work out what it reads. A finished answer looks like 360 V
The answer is 42.5 V
